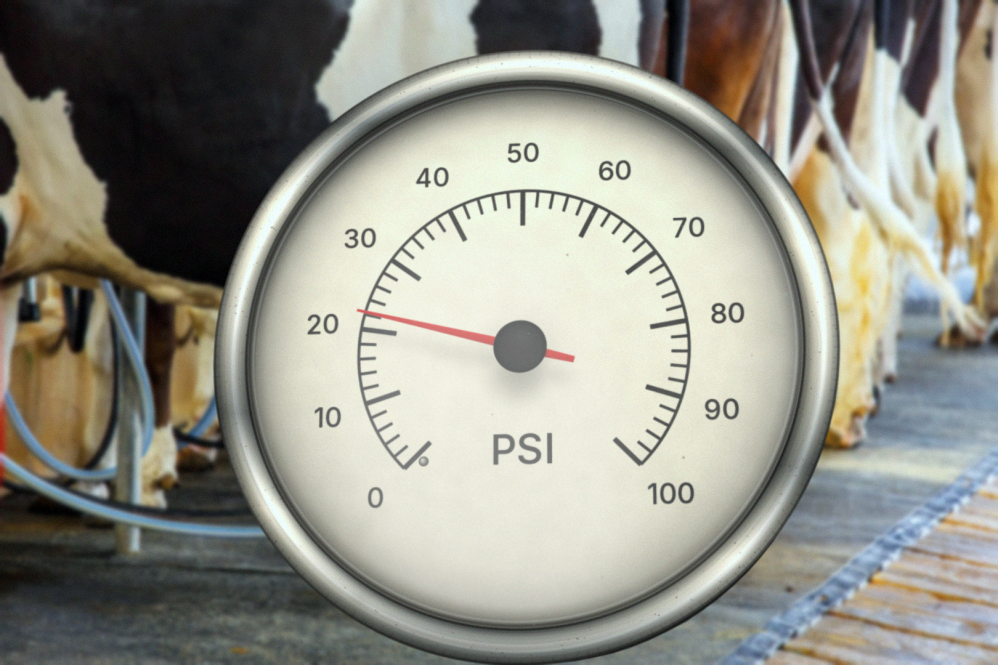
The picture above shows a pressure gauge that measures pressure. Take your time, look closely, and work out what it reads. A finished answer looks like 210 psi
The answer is 22 psi
